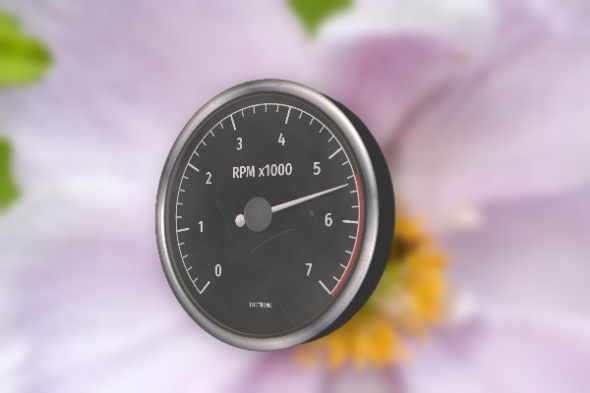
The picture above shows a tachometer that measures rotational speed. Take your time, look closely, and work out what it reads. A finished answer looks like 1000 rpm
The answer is 5500 rpm
